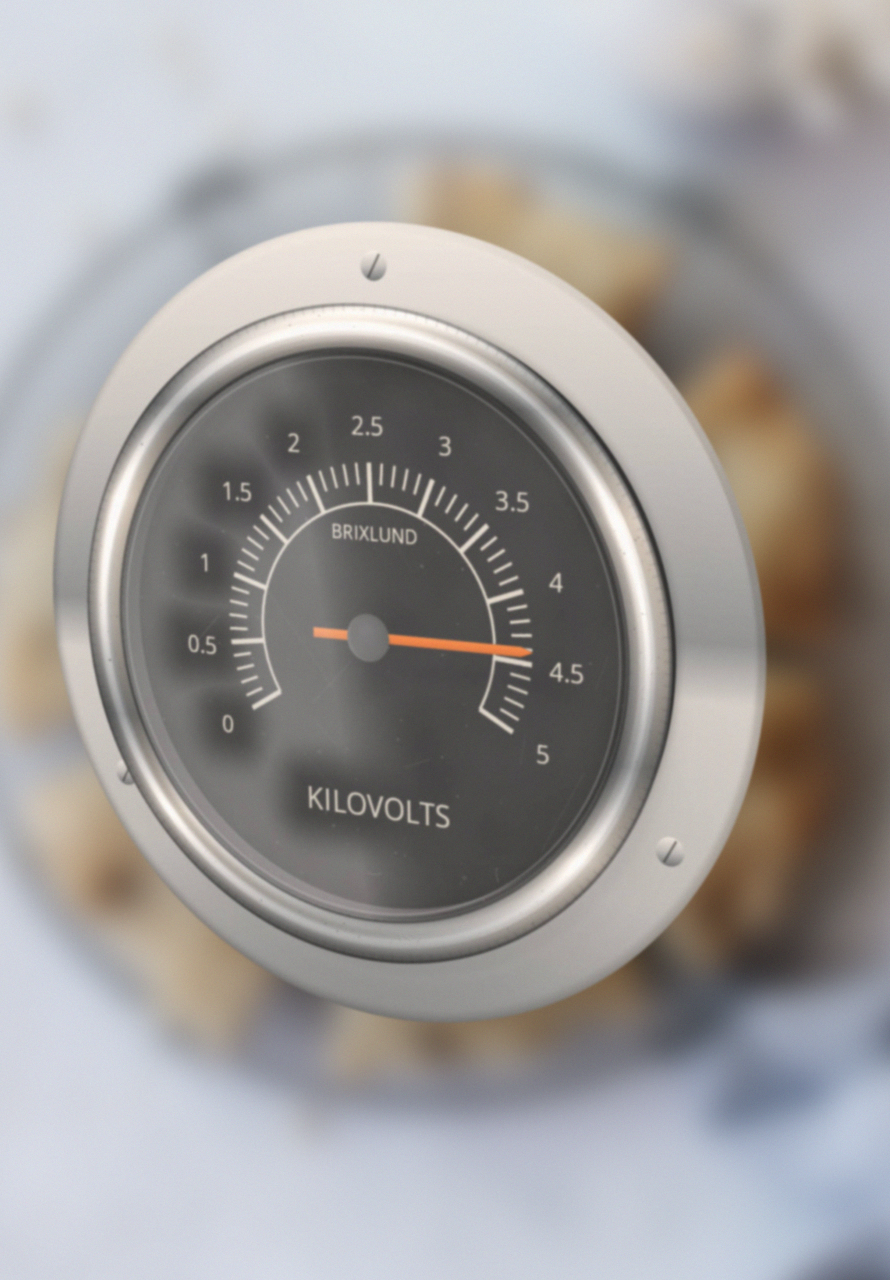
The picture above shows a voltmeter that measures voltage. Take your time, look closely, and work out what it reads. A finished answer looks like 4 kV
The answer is 4.4 kV
